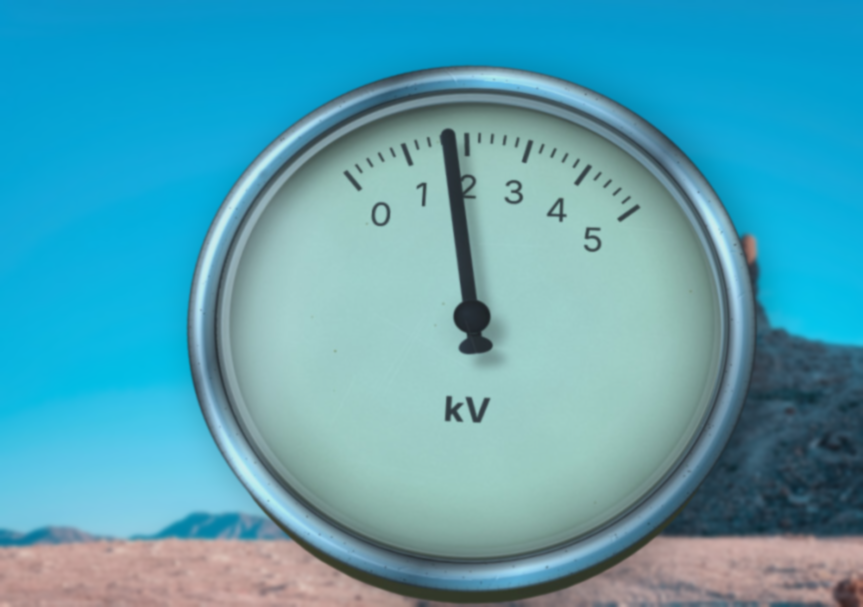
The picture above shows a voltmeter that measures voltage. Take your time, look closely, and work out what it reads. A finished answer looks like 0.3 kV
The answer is 1.7 kV
